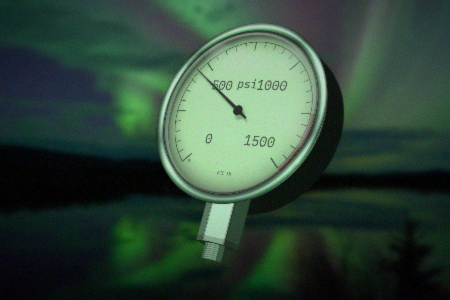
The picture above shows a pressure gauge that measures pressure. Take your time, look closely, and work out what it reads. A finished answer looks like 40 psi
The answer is 450 psi
